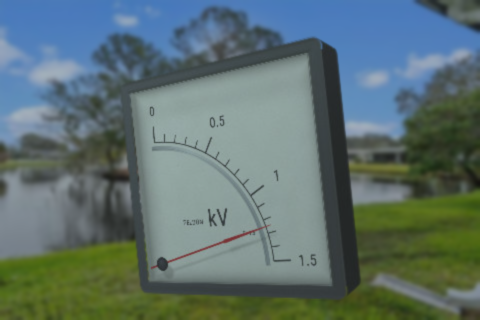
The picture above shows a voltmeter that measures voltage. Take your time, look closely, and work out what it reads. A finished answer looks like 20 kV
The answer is 1.25 kV
